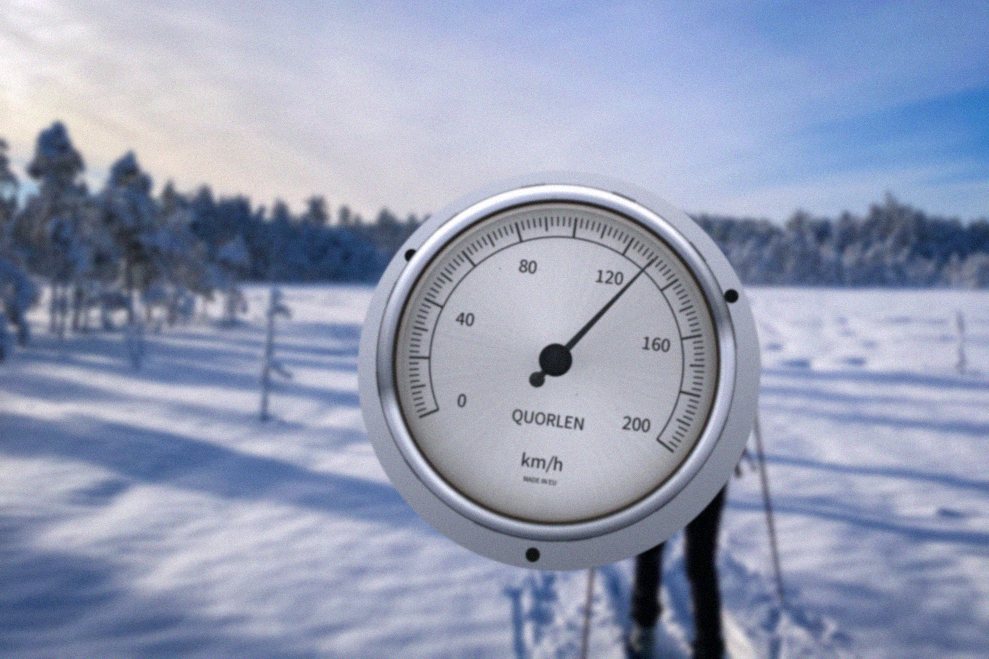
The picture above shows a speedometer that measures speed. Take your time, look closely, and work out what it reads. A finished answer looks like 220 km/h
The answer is 130 km/h
